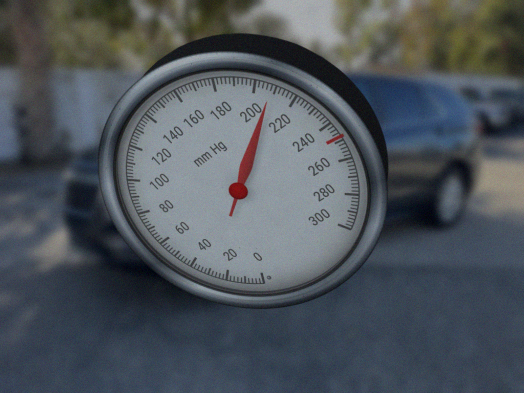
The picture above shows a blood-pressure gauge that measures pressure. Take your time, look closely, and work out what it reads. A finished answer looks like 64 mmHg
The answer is 208 mmHg
